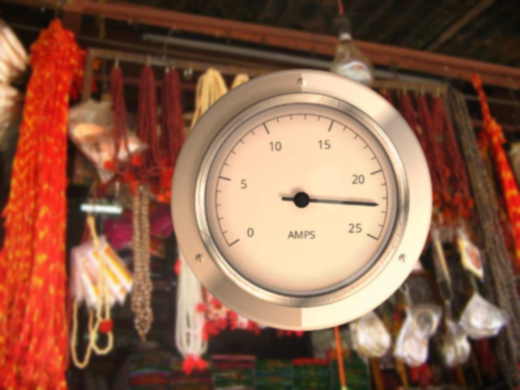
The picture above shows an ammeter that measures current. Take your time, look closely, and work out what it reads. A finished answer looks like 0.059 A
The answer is 22.5 A
